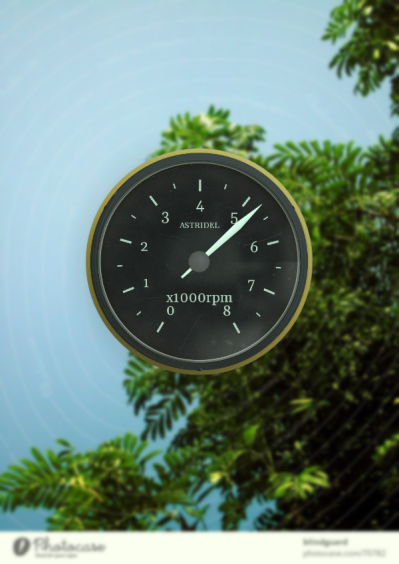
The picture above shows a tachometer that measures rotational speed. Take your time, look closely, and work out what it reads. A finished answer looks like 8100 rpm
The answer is 5250 rpm
